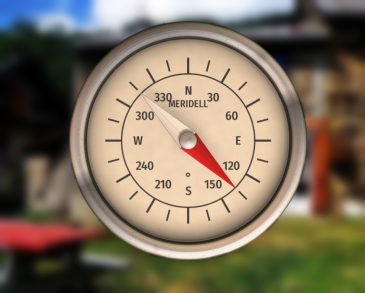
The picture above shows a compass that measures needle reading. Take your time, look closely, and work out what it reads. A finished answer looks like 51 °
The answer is 135 °
